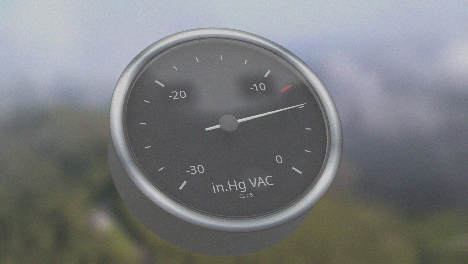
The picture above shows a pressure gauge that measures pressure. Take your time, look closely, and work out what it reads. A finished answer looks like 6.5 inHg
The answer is -6 inHg
